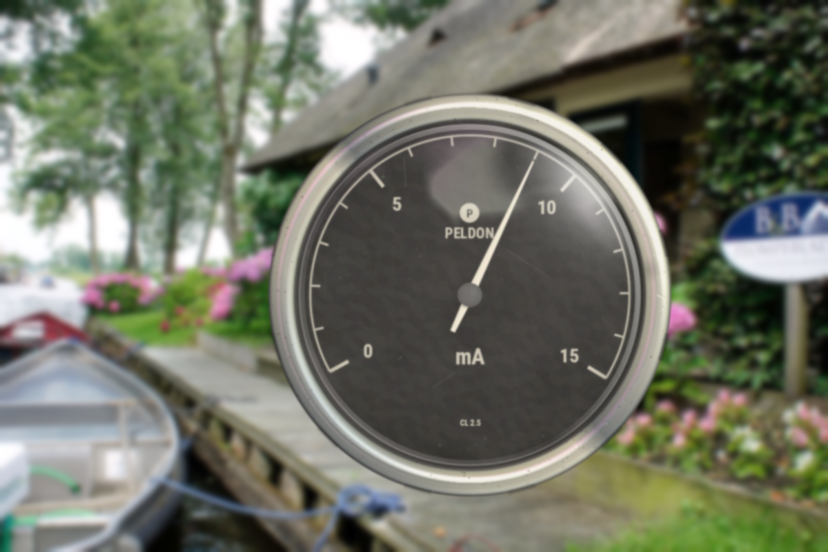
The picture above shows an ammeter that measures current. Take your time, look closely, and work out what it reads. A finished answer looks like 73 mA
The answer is 9 mA
